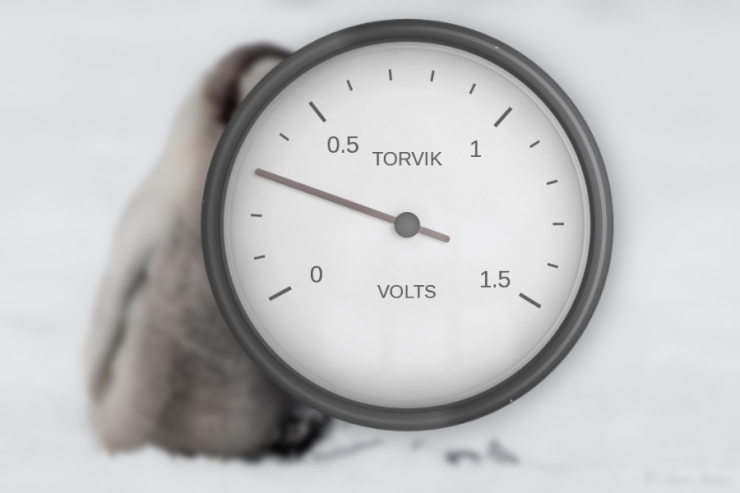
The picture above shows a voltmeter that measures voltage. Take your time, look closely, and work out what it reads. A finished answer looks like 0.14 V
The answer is 0.3 V
